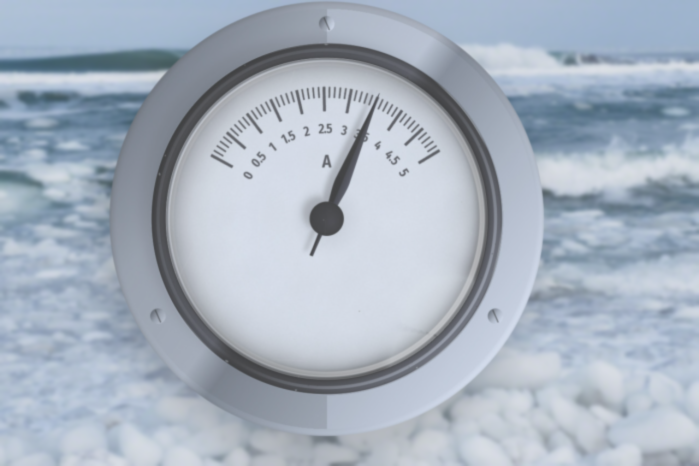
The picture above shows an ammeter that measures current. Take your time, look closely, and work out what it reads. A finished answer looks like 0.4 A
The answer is 3.5 A
